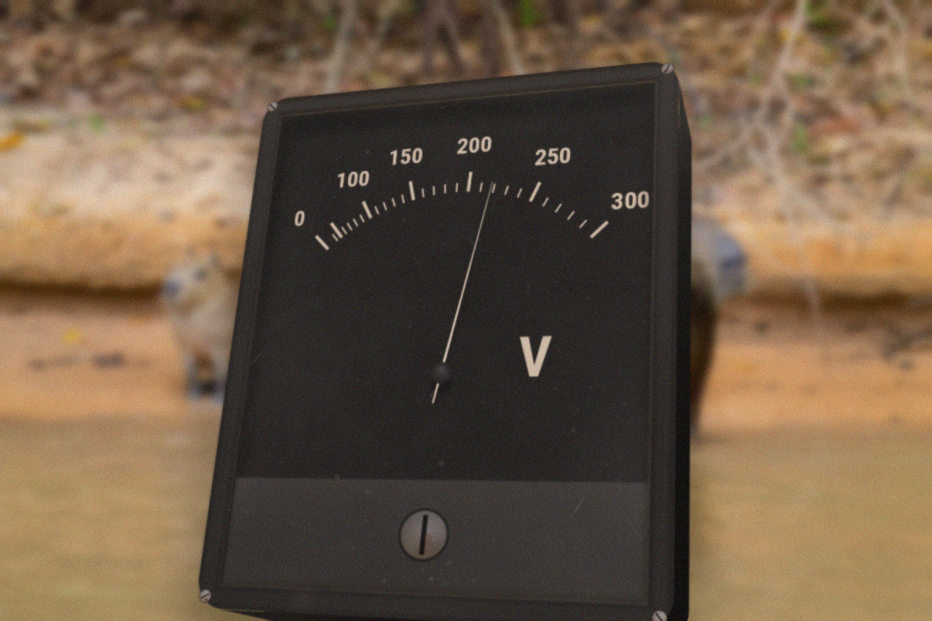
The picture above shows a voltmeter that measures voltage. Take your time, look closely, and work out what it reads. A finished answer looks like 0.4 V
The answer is 220 V
